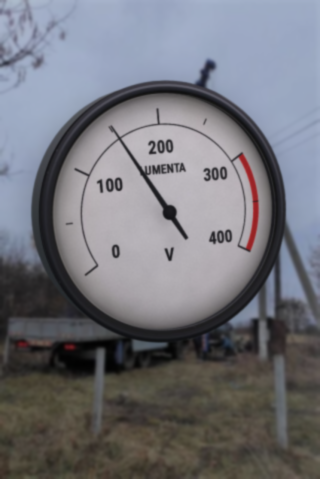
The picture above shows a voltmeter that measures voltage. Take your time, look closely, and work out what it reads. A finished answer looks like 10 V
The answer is 150 V
